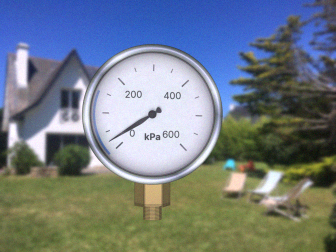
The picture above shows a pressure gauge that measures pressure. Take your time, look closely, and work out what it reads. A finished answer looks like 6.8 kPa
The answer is 25 kPa
